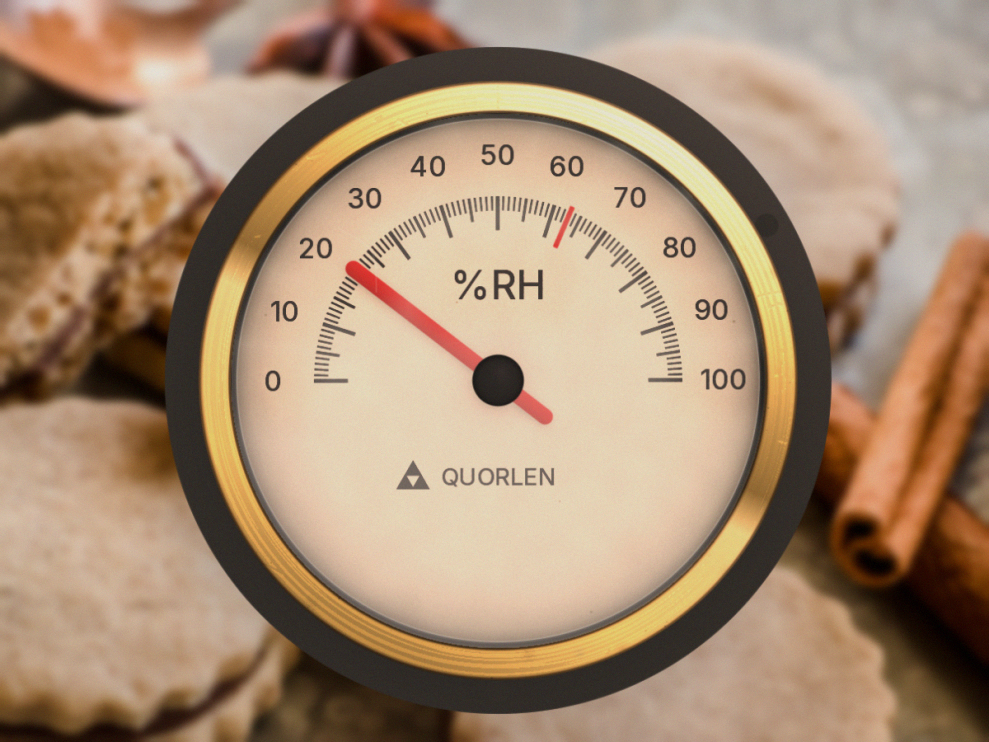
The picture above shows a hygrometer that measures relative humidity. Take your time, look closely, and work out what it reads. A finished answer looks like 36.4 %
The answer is 21 %
